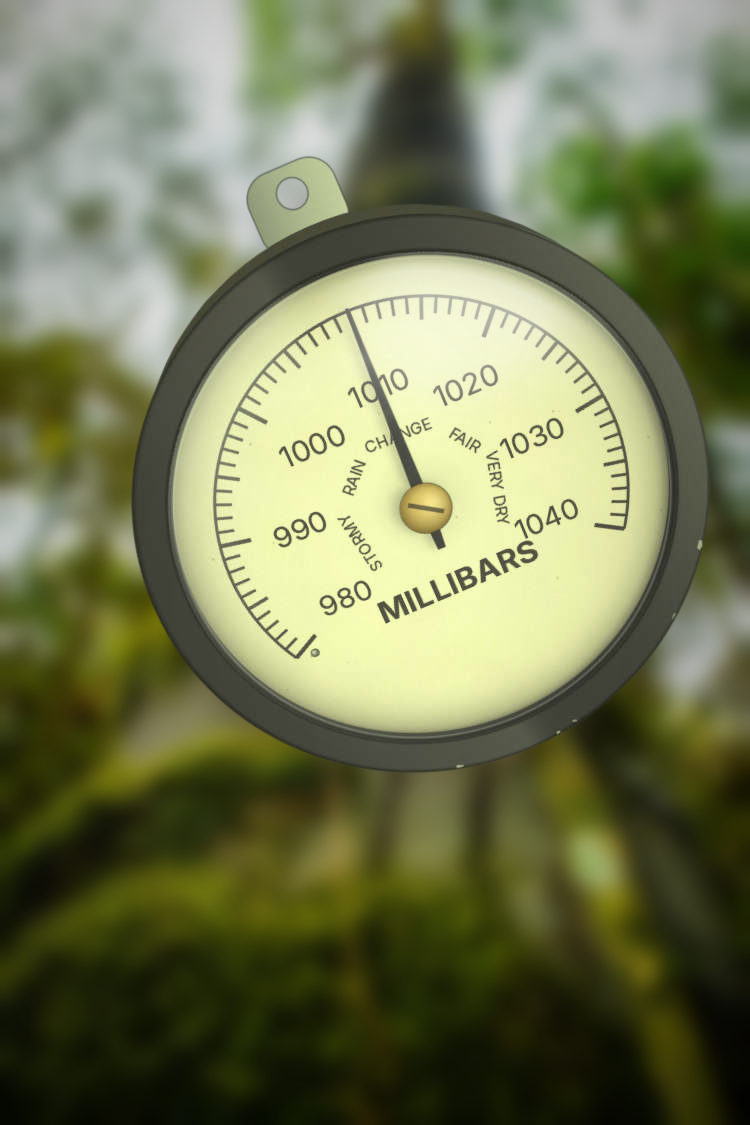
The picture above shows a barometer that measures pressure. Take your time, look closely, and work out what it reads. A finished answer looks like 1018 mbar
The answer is 1010 mbar
